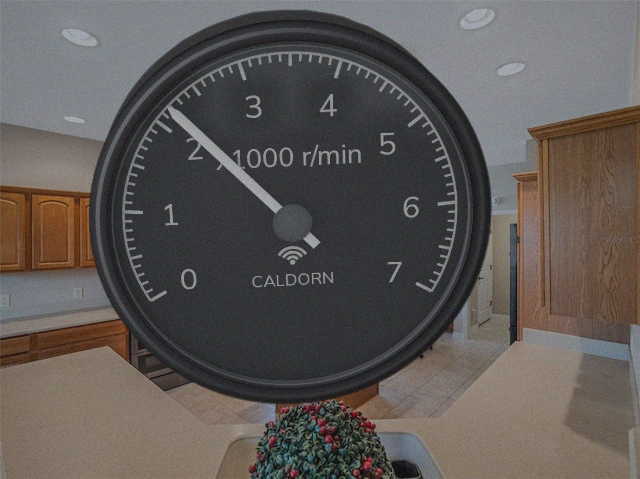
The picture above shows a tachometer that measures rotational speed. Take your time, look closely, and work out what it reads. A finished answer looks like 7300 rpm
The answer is 2200 rpm
